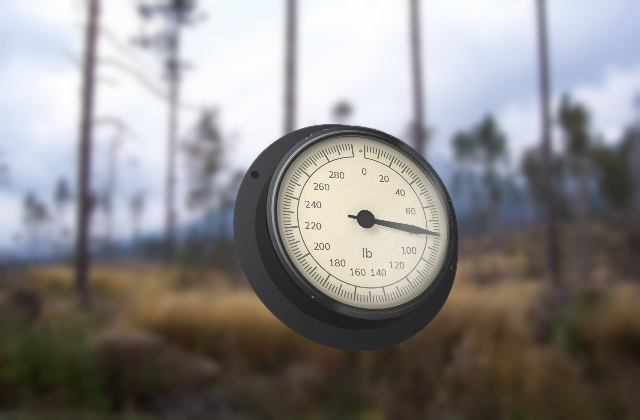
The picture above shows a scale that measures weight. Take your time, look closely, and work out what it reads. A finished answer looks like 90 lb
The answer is 80 lb
